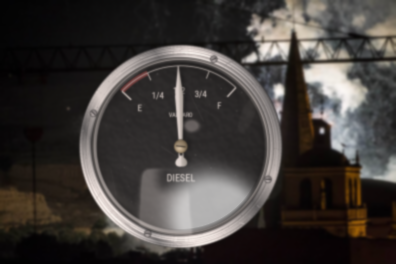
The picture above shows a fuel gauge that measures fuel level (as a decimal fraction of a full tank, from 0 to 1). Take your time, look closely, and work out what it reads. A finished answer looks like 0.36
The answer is 0.5
